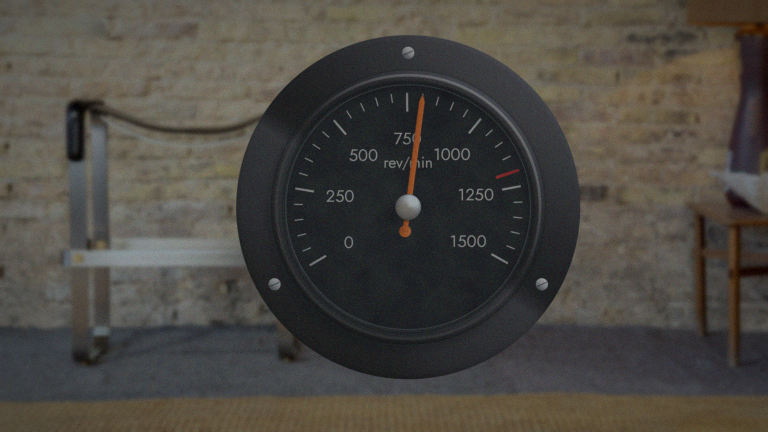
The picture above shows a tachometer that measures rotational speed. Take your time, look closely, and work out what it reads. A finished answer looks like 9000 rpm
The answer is 800 rpm
